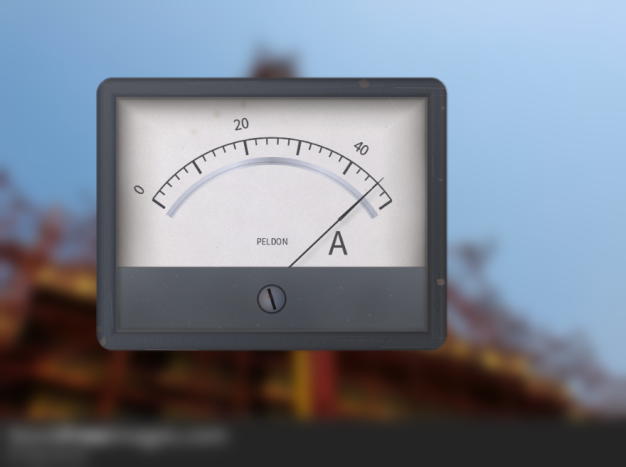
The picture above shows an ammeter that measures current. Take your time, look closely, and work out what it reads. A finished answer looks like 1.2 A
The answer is 46 A
